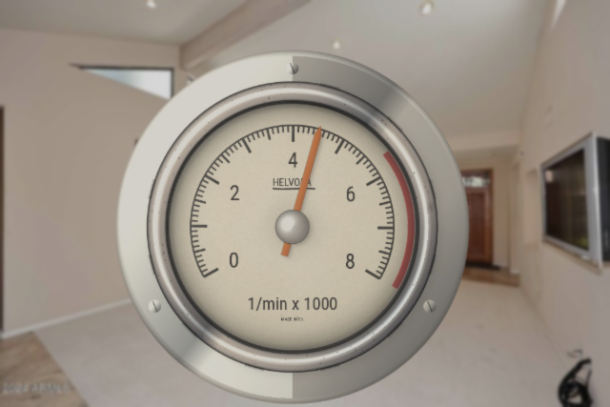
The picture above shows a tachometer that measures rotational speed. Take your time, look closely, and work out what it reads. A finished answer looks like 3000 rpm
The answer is 4500 rpm
